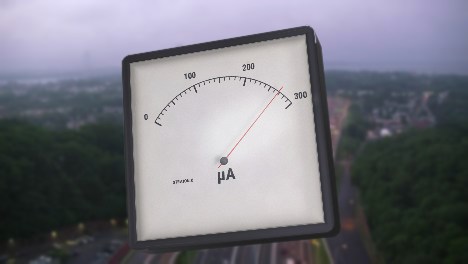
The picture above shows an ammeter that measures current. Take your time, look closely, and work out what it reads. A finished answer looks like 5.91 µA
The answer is 270 µA
